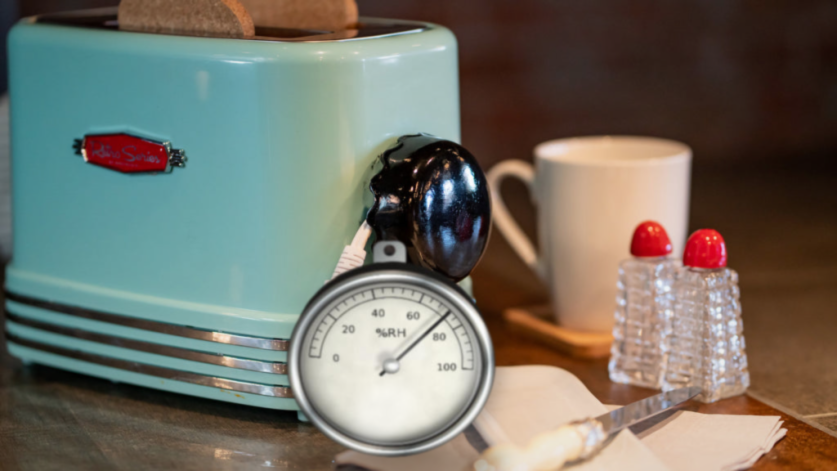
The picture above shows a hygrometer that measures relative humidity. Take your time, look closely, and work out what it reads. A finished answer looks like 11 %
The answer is 72 %
